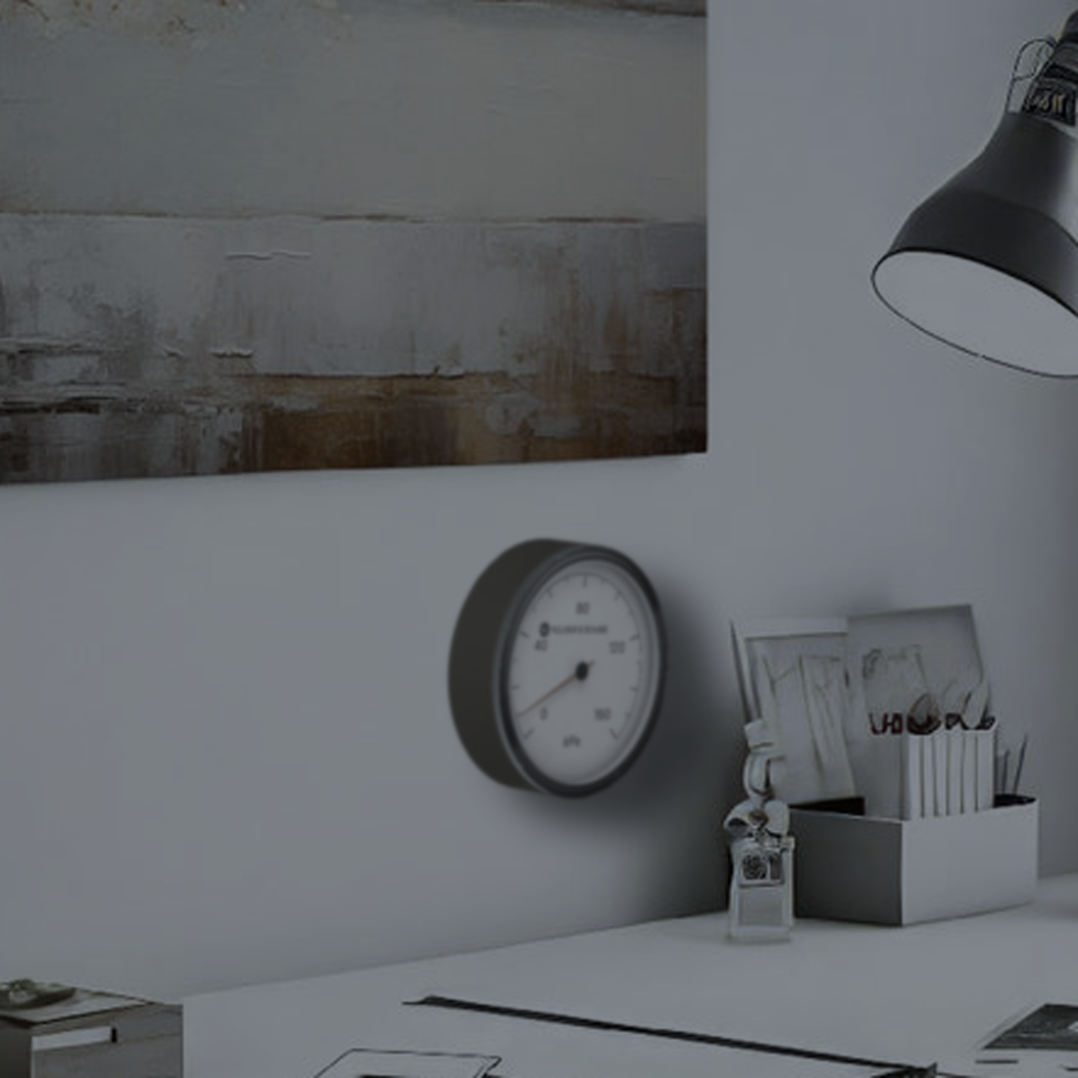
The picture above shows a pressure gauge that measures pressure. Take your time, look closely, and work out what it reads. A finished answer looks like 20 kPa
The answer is 10 kPa
